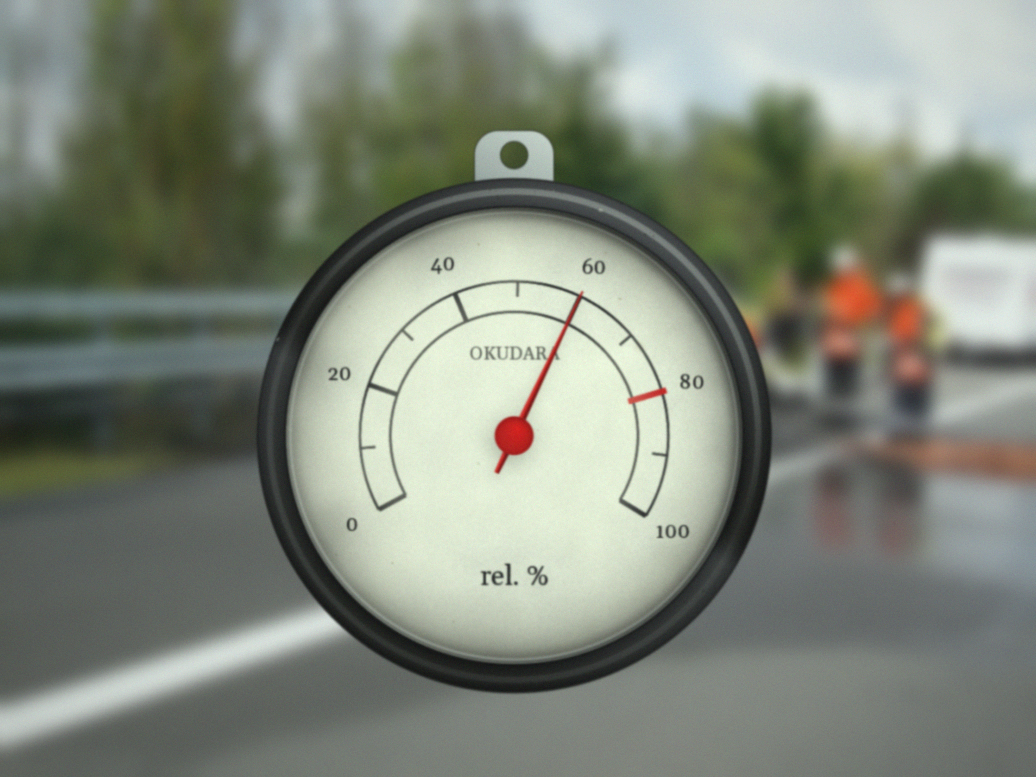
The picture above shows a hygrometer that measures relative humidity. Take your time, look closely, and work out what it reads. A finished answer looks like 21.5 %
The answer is 60 %
